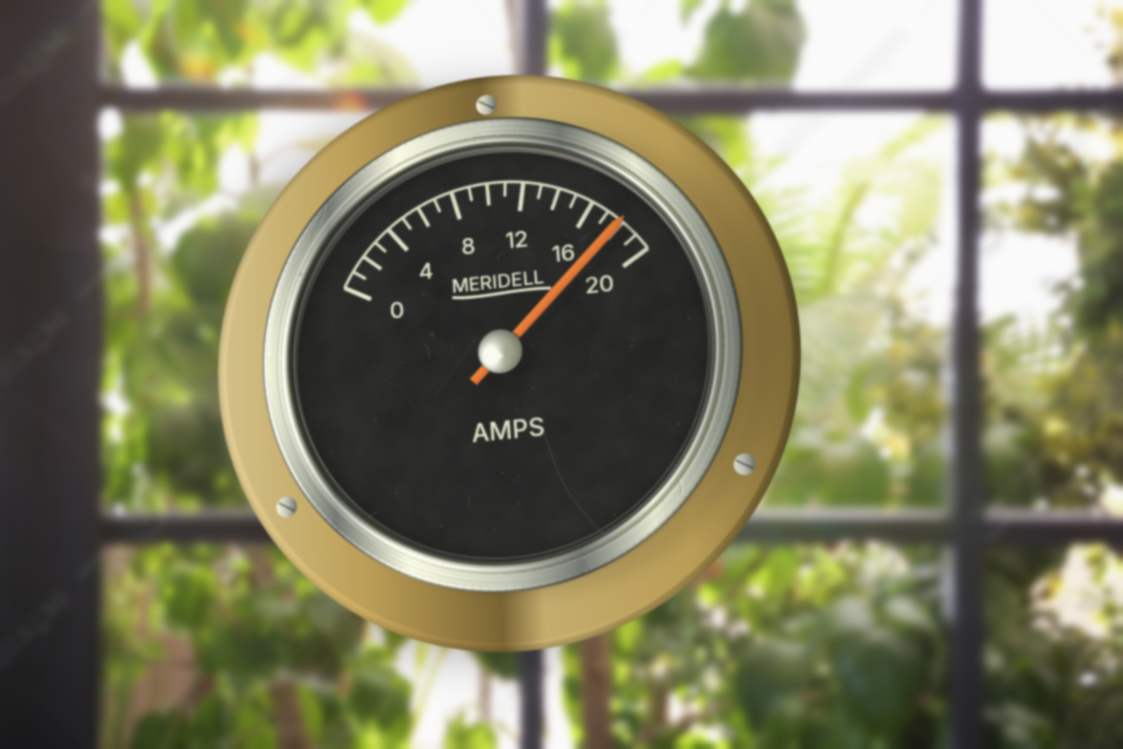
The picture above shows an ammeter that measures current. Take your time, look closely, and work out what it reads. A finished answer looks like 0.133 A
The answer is 18 A
